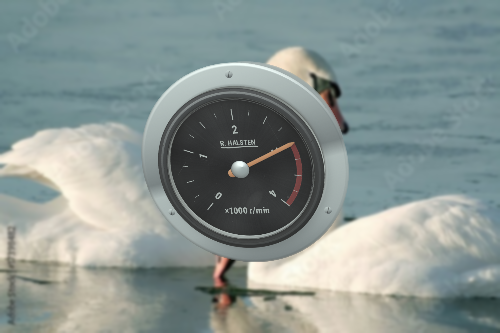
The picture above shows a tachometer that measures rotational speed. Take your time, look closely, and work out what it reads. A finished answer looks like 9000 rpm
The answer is 3000 rpm
